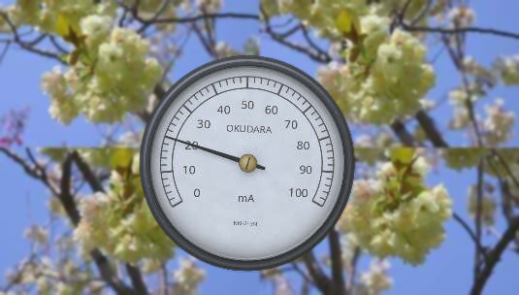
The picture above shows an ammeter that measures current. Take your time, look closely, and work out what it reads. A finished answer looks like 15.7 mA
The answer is 20 mA
